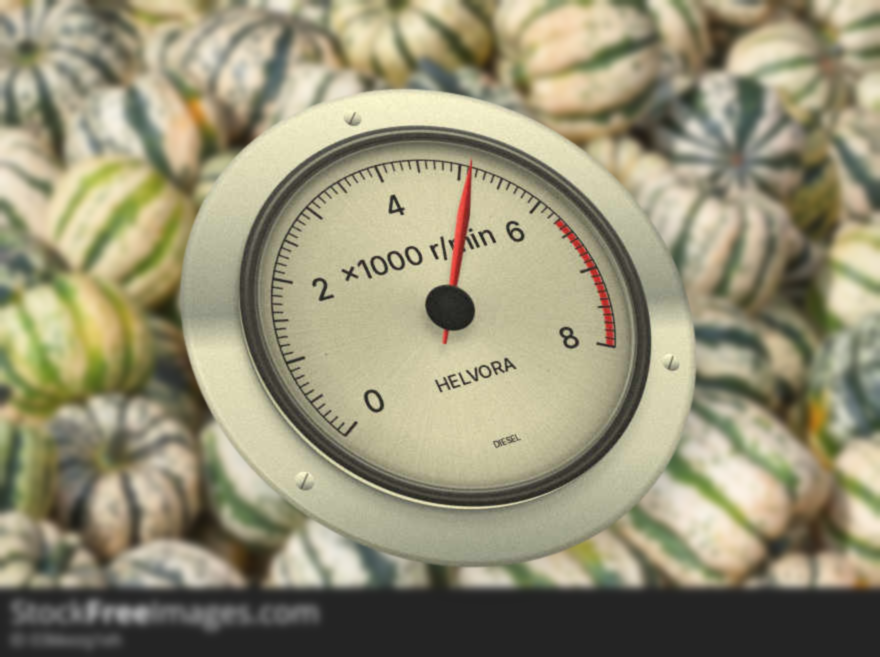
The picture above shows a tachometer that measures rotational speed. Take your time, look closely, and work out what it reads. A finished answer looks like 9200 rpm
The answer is 5100 rpm
